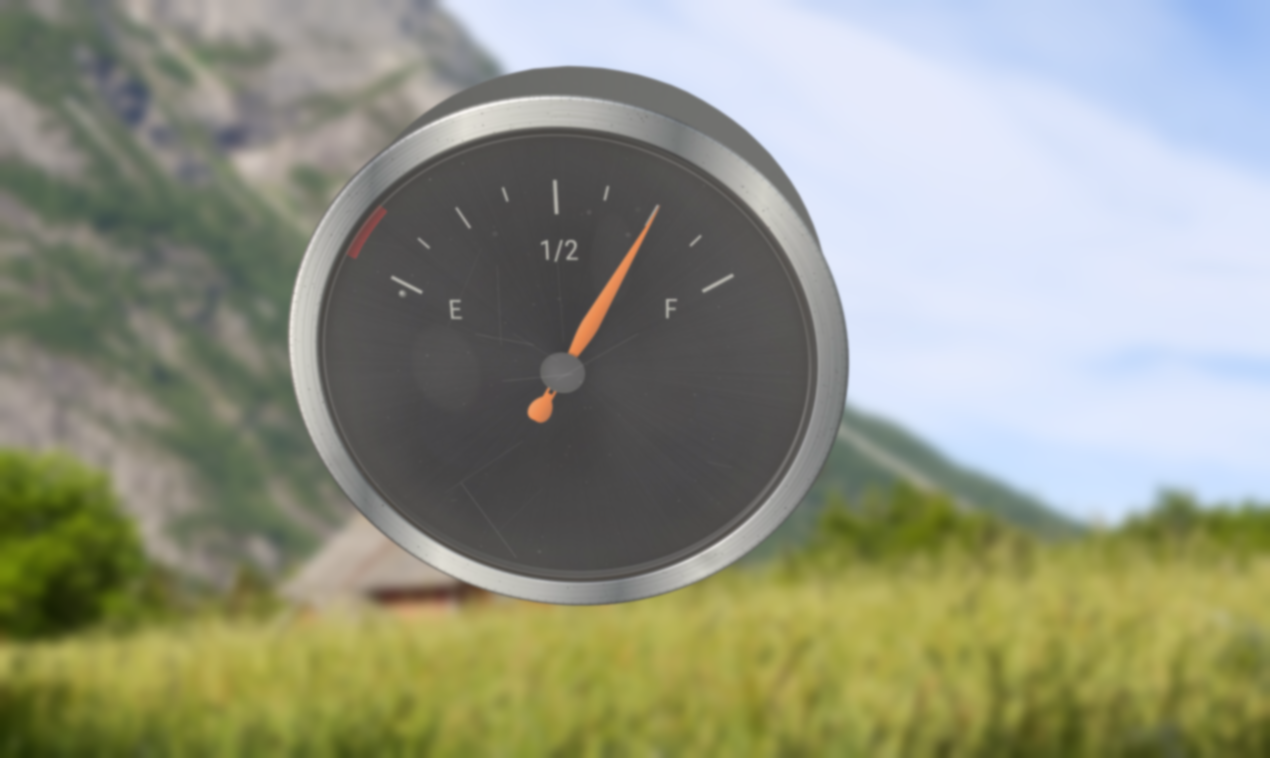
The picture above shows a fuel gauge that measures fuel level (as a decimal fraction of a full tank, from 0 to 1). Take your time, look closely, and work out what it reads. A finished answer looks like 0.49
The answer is 0.75
